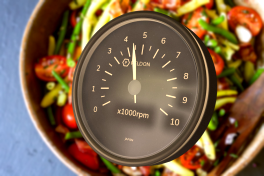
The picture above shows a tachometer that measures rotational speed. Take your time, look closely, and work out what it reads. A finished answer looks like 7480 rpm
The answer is 4500 rpm
